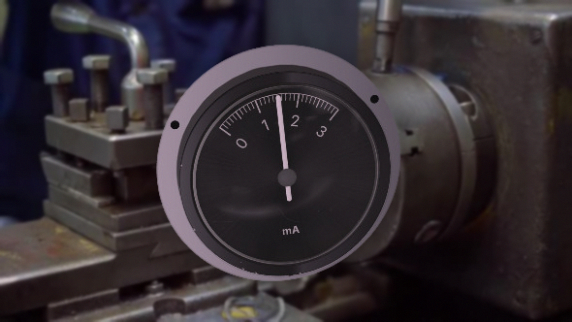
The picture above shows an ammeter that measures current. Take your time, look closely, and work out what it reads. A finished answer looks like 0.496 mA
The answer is 1.5 mA
